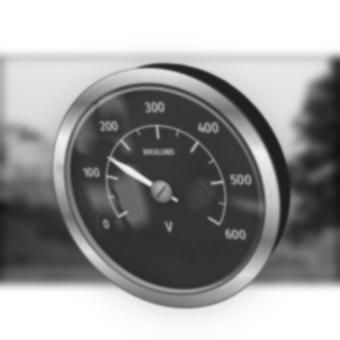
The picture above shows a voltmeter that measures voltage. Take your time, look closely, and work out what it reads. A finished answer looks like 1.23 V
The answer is 150 V
